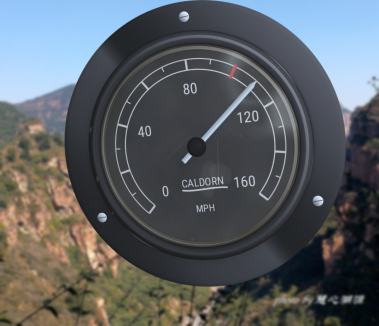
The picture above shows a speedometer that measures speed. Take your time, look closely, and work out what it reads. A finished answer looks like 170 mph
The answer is 110 mph
